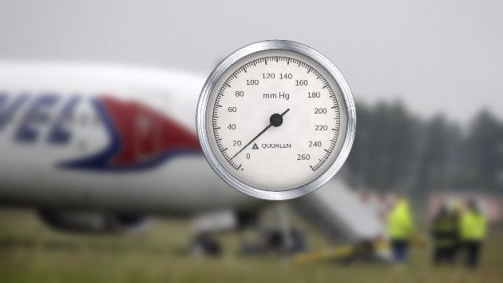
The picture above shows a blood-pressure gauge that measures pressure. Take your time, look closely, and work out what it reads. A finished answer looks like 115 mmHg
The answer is 10 mmHg
